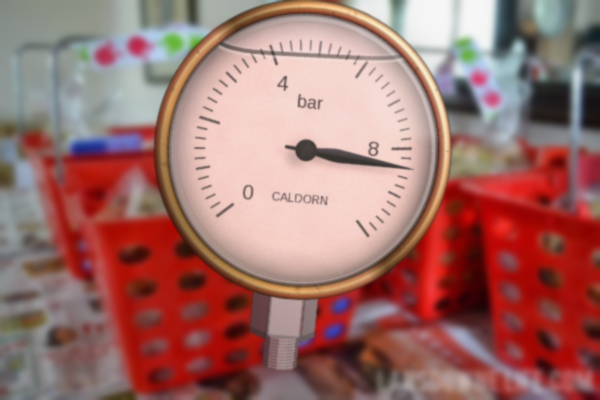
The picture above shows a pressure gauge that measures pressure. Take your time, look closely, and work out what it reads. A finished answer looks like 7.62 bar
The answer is 8.4 bar
